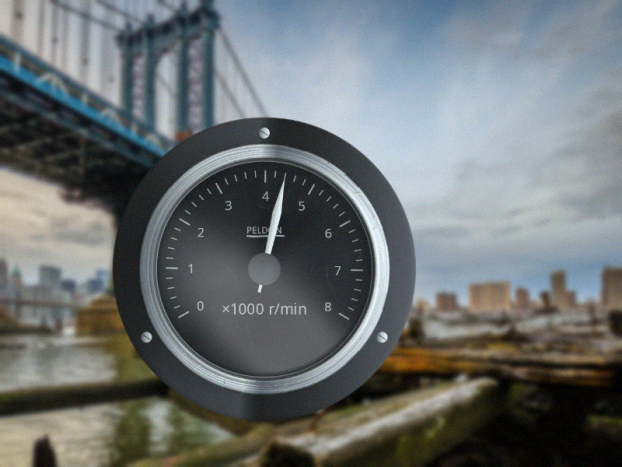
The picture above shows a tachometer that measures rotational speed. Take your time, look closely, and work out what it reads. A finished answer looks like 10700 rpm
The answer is 4400 rpm
